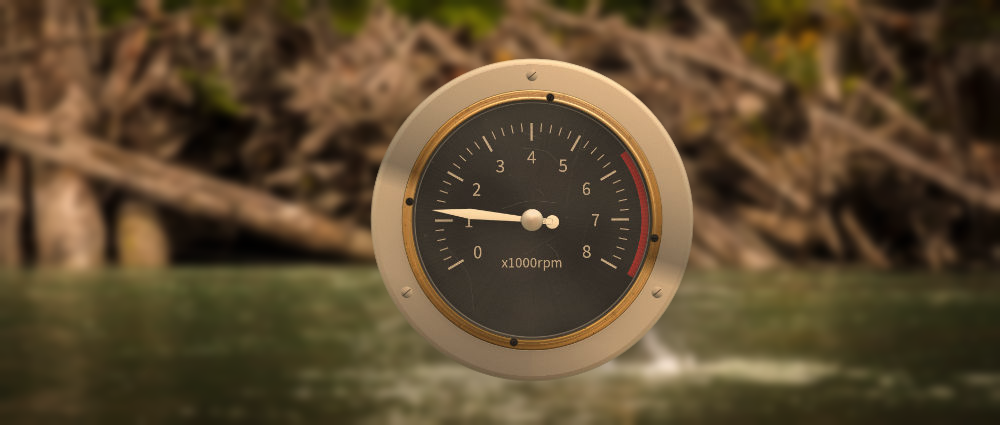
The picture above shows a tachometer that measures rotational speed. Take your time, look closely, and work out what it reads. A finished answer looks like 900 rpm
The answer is 1200 rpm
